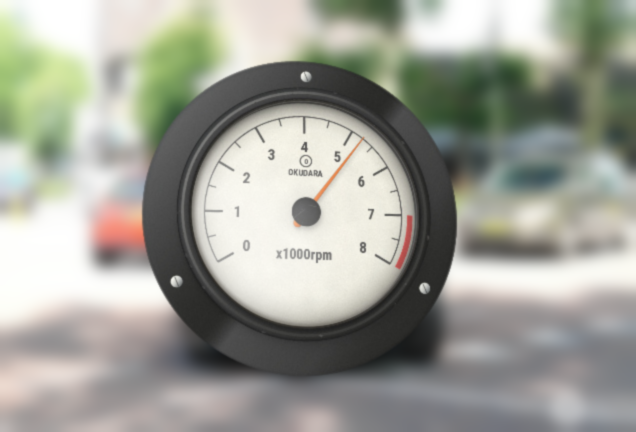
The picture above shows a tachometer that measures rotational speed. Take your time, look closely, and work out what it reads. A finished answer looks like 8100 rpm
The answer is 5250 rpm
